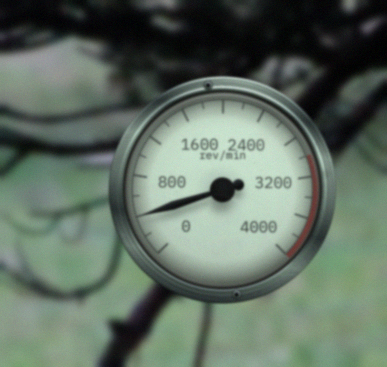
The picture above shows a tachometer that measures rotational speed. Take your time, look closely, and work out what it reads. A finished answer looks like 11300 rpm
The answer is 400 rpm
